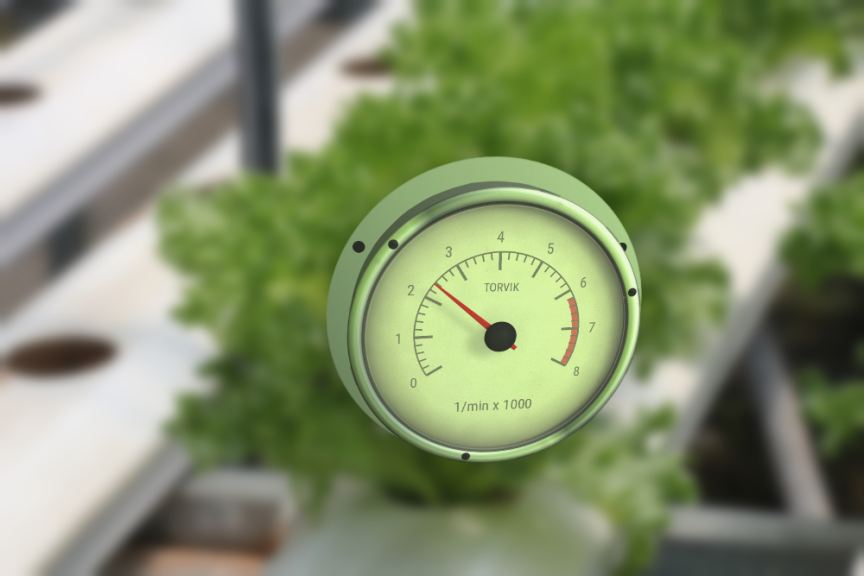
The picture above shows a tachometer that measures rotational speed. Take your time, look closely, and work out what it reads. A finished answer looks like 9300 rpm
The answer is 2400 rpm
